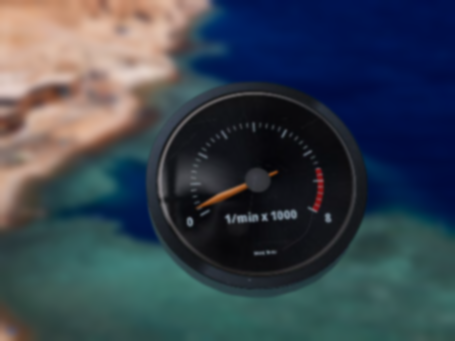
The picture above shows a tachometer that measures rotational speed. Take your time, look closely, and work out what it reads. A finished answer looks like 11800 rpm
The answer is 200 rpm
